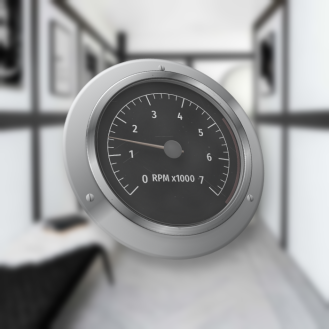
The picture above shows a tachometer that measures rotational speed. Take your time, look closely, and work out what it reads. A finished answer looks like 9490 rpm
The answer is 1400 rpm
